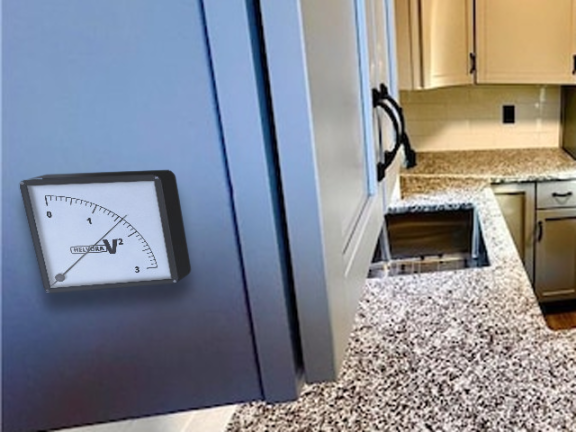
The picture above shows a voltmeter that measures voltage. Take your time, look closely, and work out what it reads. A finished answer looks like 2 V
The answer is 1.6 V
